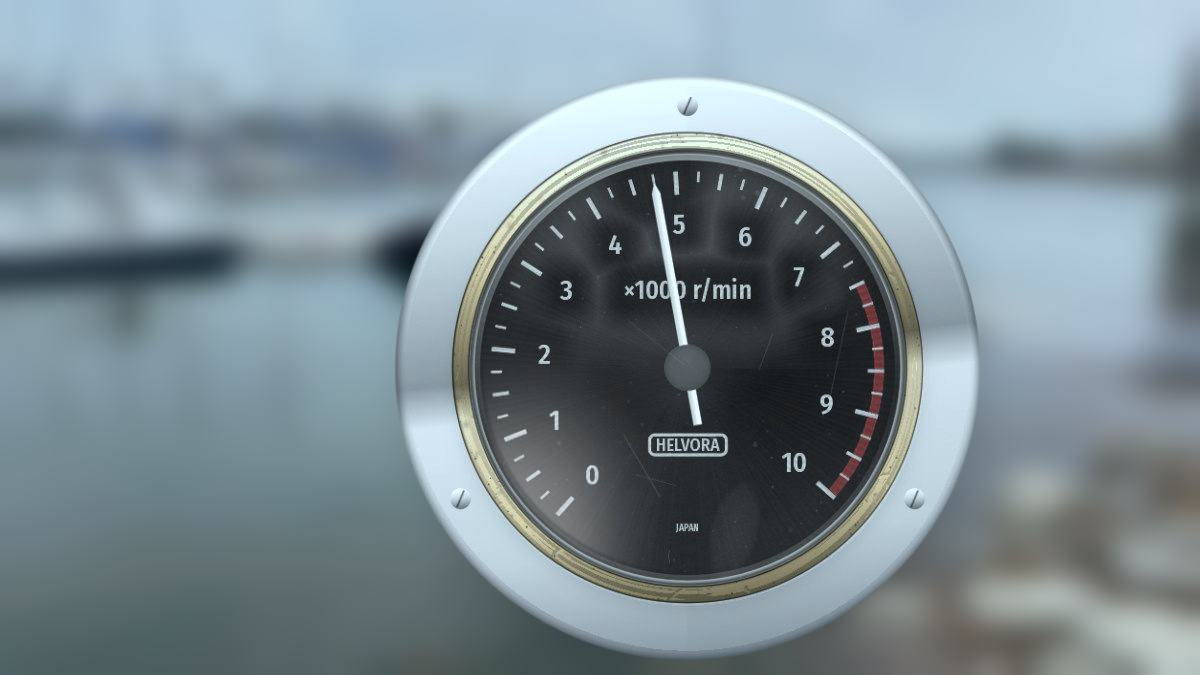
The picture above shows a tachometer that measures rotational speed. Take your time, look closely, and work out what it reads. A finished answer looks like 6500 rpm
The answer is 4750 rpm
